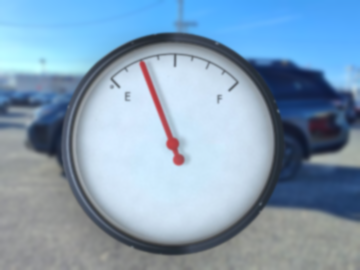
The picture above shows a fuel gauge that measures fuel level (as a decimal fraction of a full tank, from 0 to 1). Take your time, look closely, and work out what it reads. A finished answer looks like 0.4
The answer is 0.25
